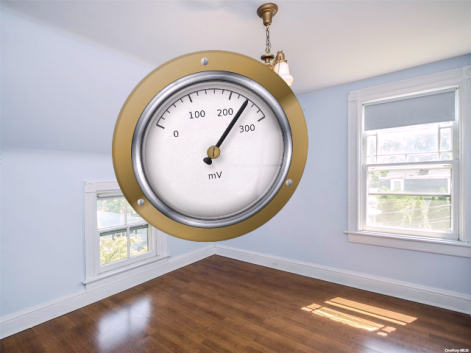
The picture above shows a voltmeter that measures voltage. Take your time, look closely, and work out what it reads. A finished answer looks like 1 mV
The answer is 240 mV
